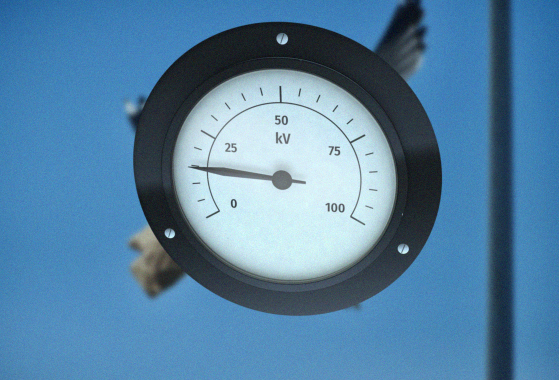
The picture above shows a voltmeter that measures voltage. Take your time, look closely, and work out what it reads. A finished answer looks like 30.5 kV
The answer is 15 kV
